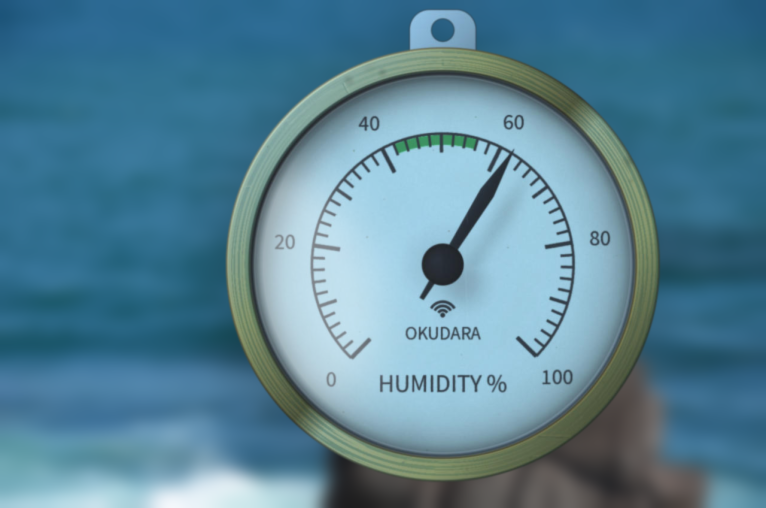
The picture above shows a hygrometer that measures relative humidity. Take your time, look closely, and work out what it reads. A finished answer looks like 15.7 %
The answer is 62 %
